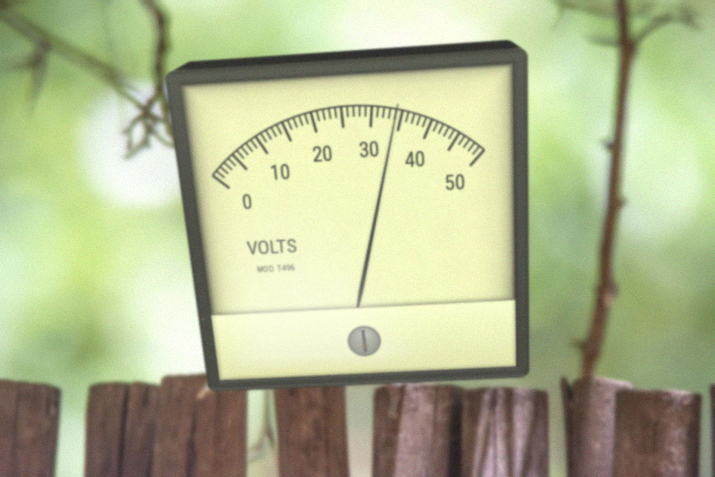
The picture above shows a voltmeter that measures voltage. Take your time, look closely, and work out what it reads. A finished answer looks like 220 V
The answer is 34 V
